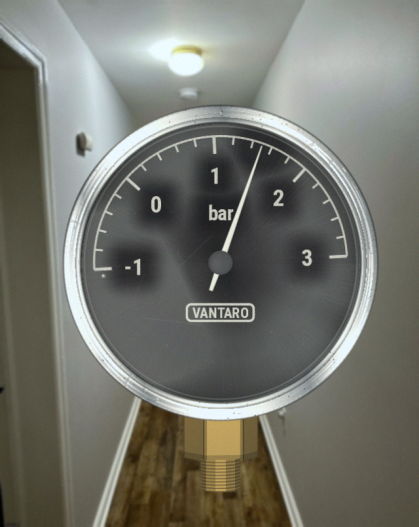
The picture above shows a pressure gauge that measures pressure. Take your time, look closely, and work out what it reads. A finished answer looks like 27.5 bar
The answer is 1.5 bar
